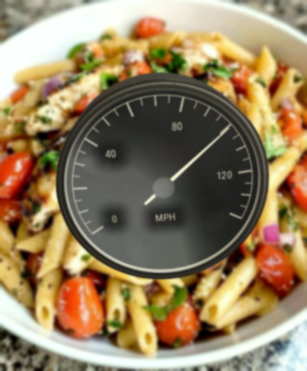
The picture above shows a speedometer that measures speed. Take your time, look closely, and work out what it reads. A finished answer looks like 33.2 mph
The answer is 100 mph
